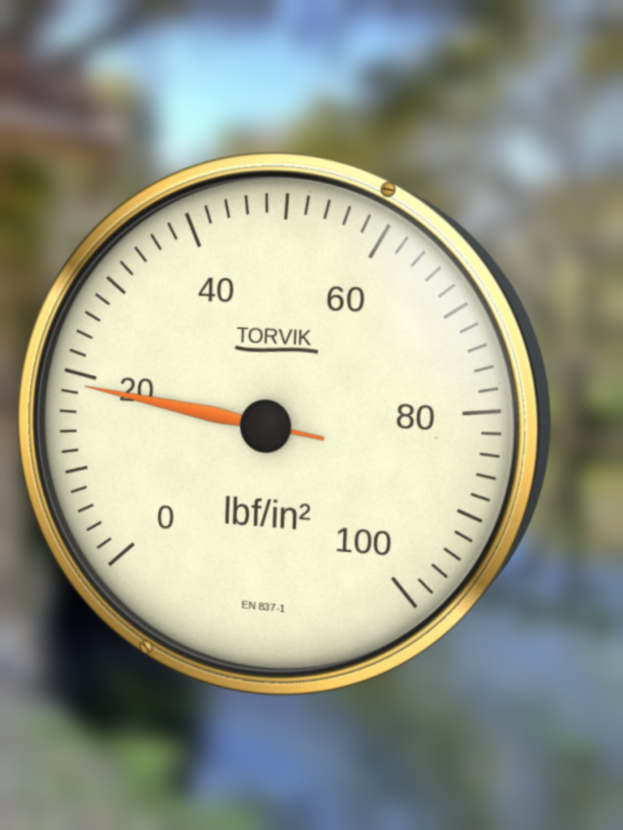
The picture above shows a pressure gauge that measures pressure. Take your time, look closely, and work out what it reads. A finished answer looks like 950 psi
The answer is 19 psi
